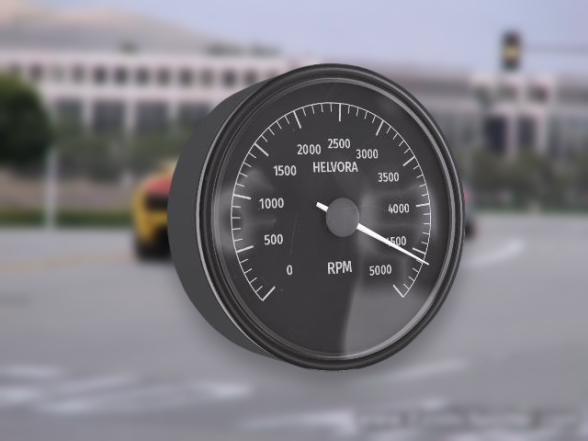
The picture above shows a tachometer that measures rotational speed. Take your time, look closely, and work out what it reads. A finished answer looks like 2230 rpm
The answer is 4600 rpm
